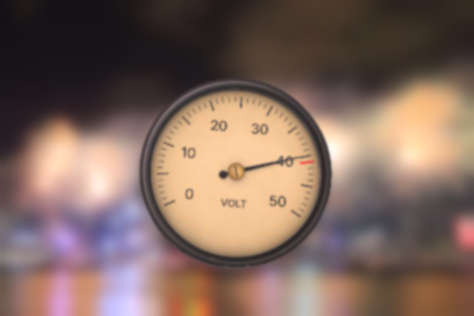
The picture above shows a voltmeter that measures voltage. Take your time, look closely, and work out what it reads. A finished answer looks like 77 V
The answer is 40 V
